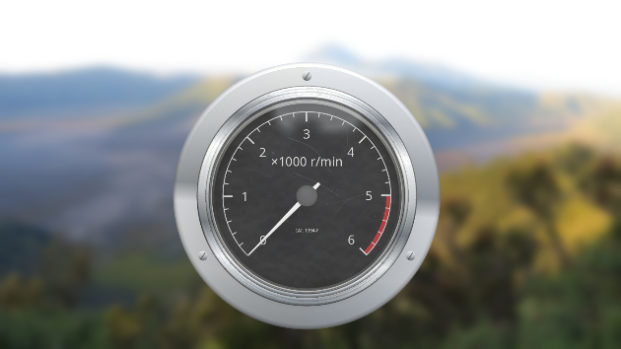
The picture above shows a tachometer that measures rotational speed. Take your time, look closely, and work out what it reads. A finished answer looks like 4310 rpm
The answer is 0 rpm
